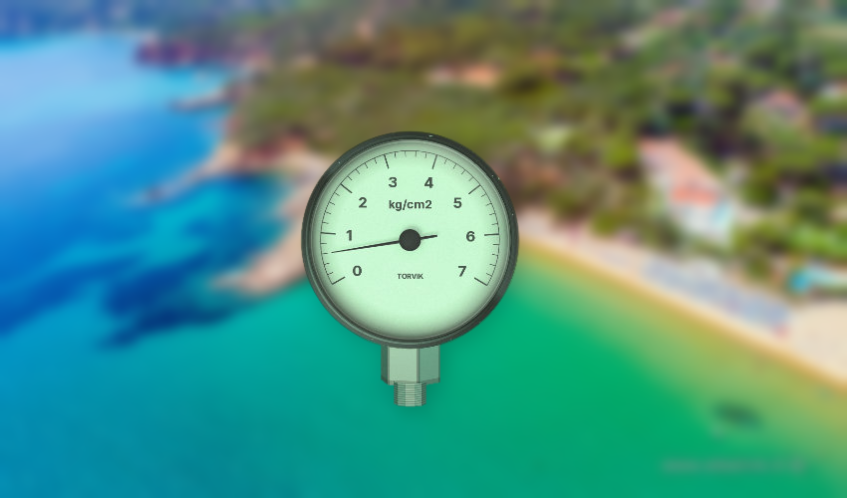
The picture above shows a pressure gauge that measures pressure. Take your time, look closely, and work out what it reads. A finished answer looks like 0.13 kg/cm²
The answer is 0.6 kg/cm²
